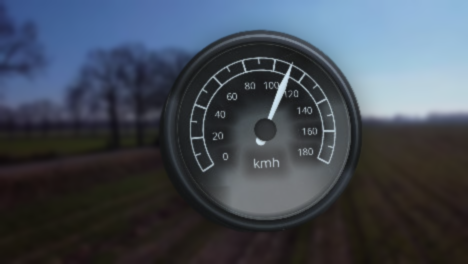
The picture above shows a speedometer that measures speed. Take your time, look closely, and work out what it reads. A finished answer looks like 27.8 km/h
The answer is 110 km/h
